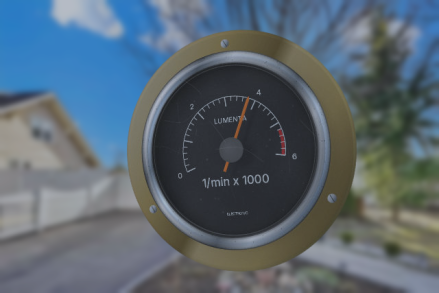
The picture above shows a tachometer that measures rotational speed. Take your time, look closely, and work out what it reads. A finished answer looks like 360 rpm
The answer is 3800 rpm
